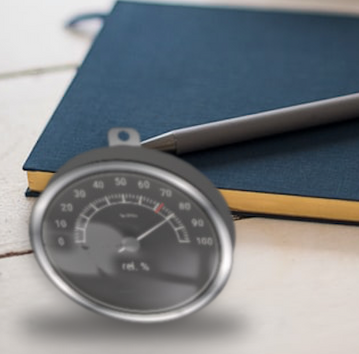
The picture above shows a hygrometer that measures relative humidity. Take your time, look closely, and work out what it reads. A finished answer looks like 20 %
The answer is 80 %
